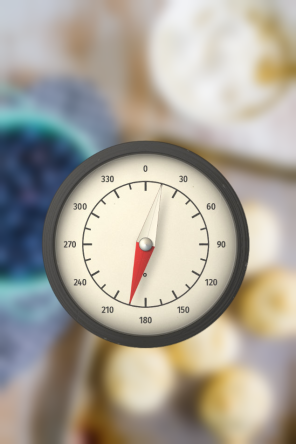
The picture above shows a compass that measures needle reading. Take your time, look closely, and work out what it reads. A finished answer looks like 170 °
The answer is 195 °
